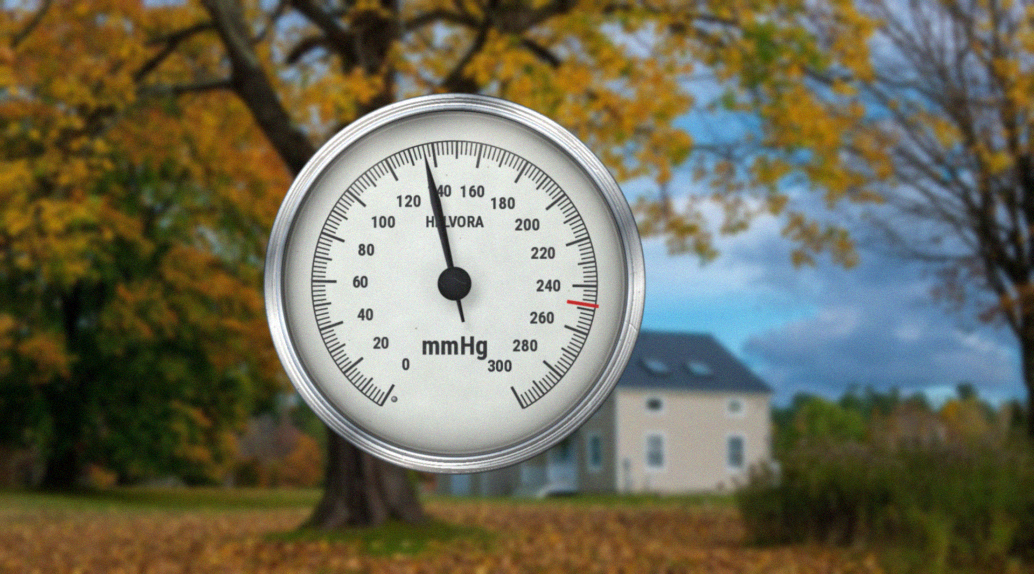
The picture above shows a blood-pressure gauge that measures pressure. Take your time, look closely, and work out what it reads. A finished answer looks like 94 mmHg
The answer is 136 mmHg
